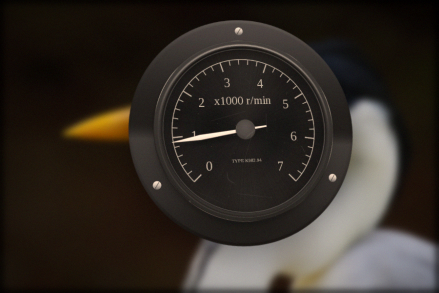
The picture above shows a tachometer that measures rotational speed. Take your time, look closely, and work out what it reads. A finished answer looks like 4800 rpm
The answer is 900 rpm
